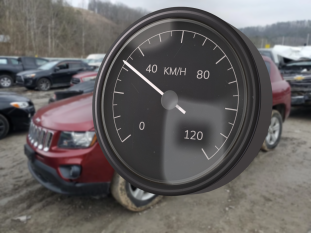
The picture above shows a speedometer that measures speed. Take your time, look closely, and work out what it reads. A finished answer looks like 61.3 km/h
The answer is 32.5 km/h
